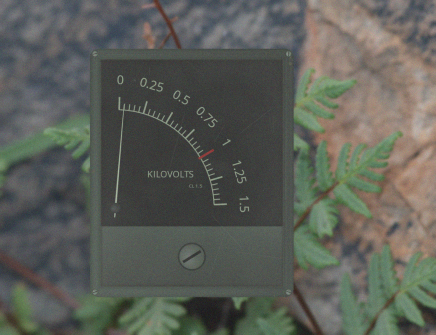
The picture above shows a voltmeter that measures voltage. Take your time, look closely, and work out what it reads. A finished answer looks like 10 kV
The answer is 0.05 kV
